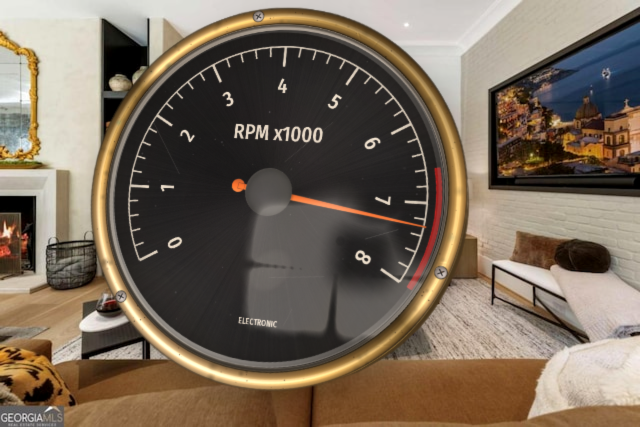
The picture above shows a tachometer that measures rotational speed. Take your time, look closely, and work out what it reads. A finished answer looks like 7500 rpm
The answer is 7300 rpm
